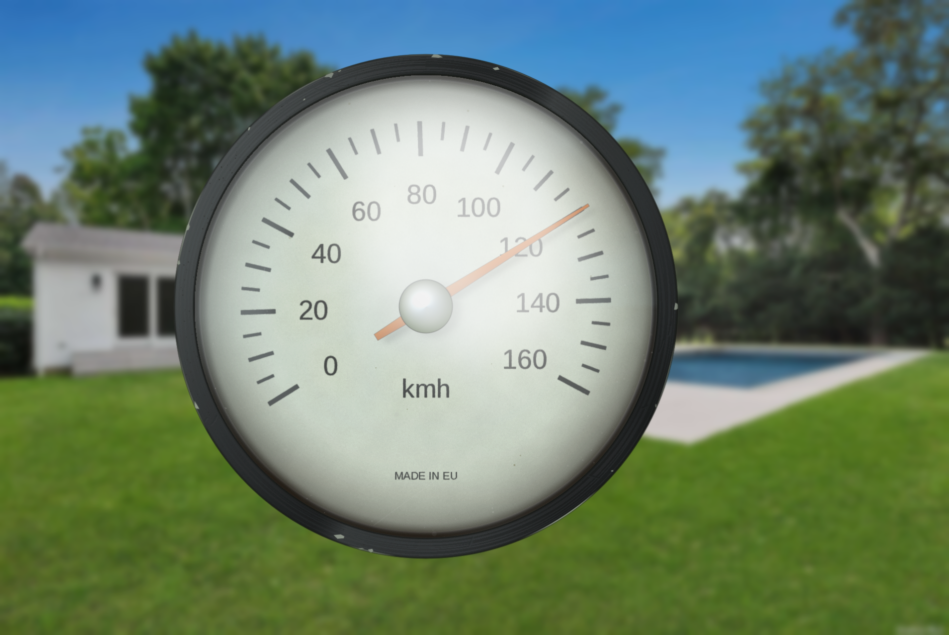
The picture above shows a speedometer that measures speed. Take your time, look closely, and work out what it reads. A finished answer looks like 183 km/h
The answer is 120 km/h
